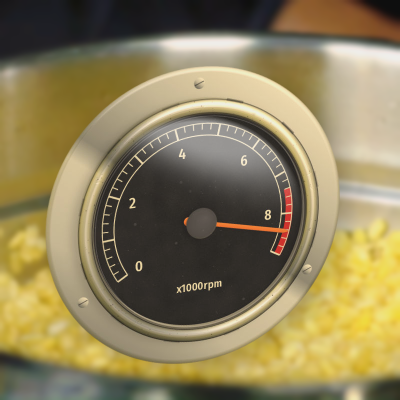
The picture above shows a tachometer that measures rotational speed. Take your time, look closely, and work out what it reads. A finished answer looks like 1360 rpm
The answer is 8400 rpm
